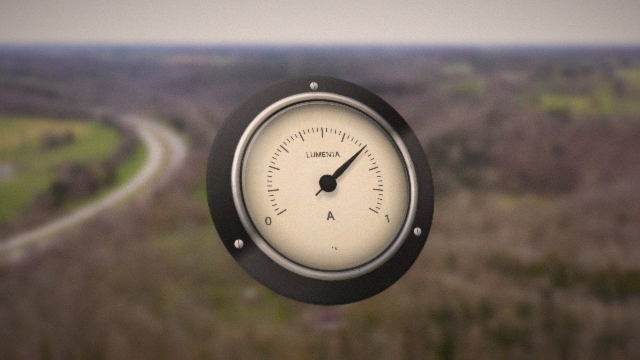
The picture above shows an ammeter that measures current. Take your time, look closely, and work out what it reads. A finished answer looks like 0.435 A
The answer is 0.7 A
